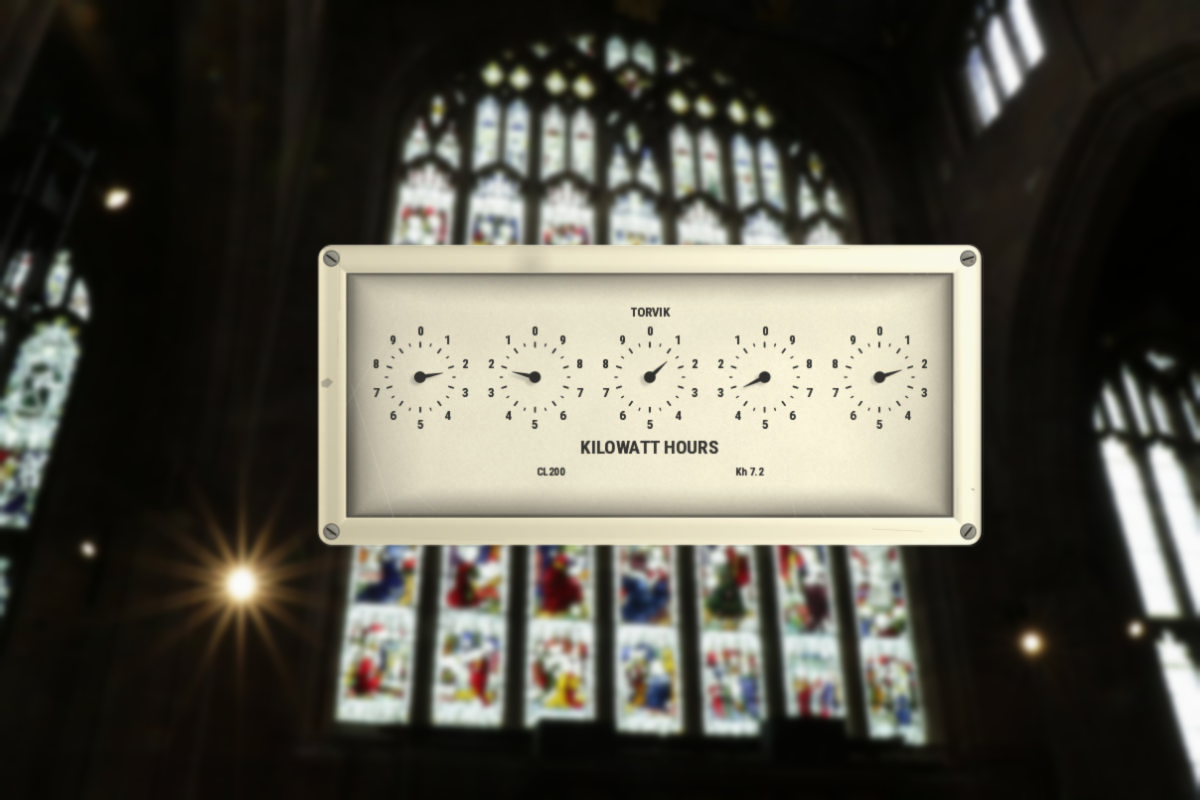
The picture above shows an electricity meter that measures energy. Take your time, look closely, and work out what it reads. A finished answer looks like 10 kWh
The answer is 22132 kWh
